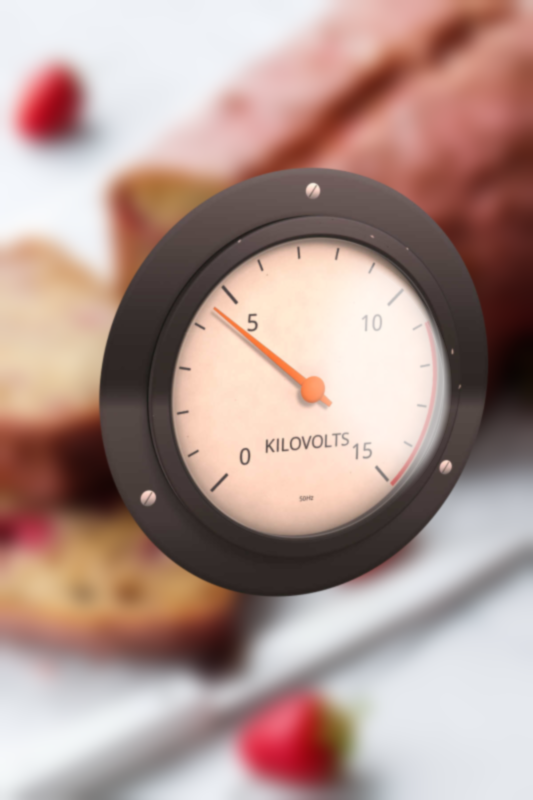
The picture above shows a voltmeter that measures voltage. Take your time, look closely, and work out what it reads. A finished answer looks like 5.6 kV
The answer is 4.5 kV
